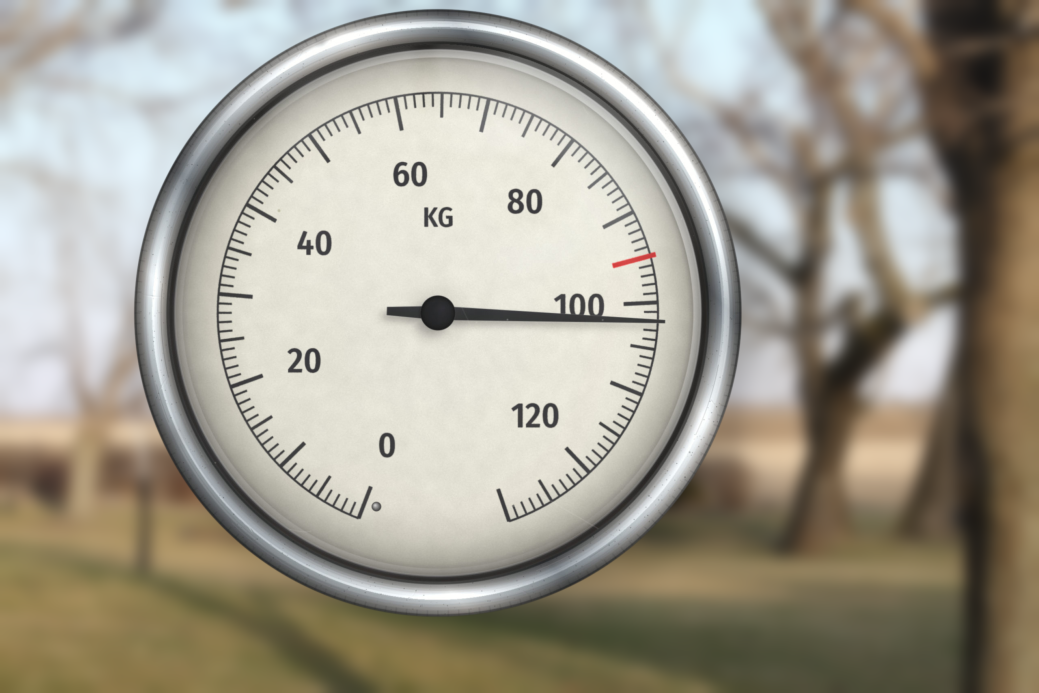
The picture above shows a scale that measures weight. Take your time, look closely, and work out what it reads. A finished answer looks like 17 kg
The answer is 102 kg
